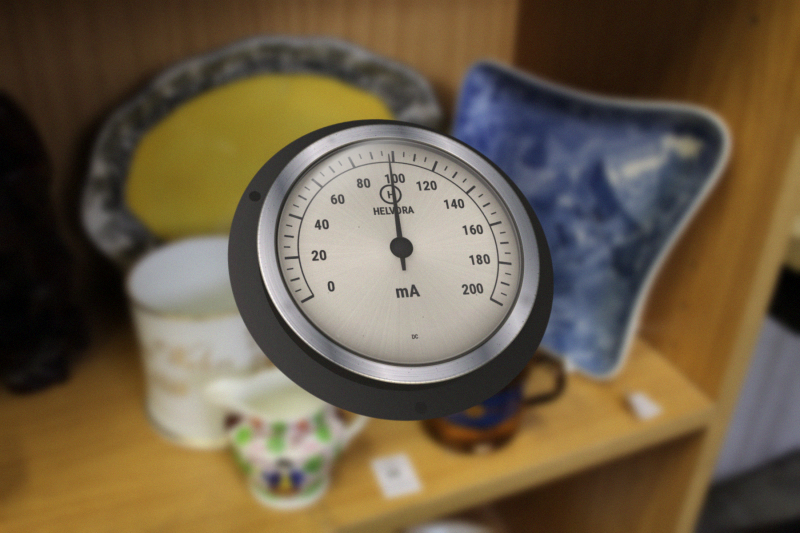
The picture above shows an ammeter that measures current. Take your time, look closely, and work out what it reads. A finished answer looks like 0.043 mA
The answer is 97.5 mA
